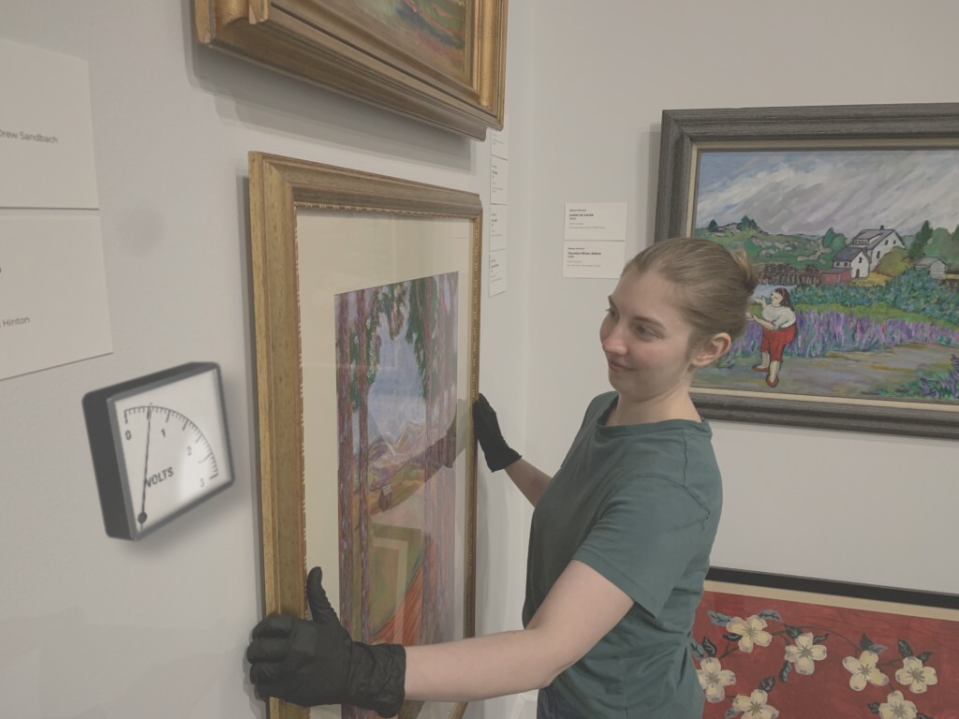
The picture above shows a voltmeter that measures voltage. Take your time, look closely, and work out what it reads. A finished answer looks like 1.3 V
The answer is 0.5 V
